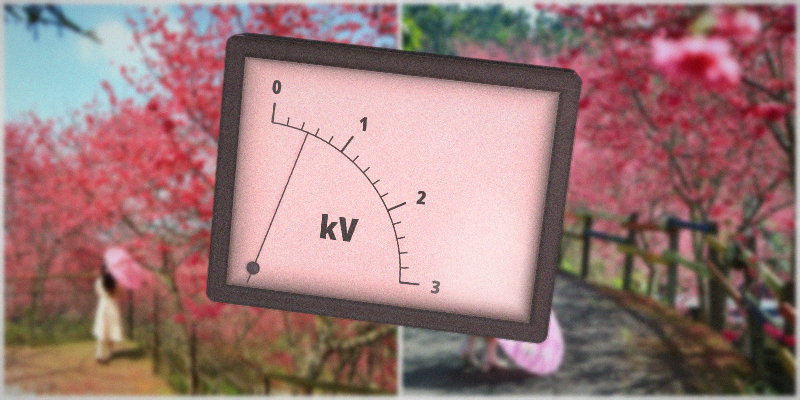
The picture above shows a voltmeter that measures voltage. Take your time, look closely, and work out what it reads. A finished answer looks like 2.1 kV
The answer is 0.5 kV
